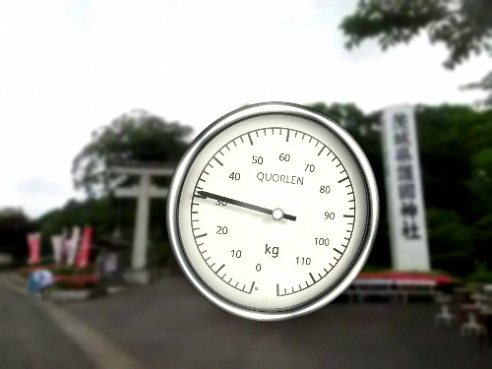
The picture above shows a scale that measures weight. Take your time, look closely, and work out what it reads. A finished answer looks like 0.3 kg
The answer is 31 kg
